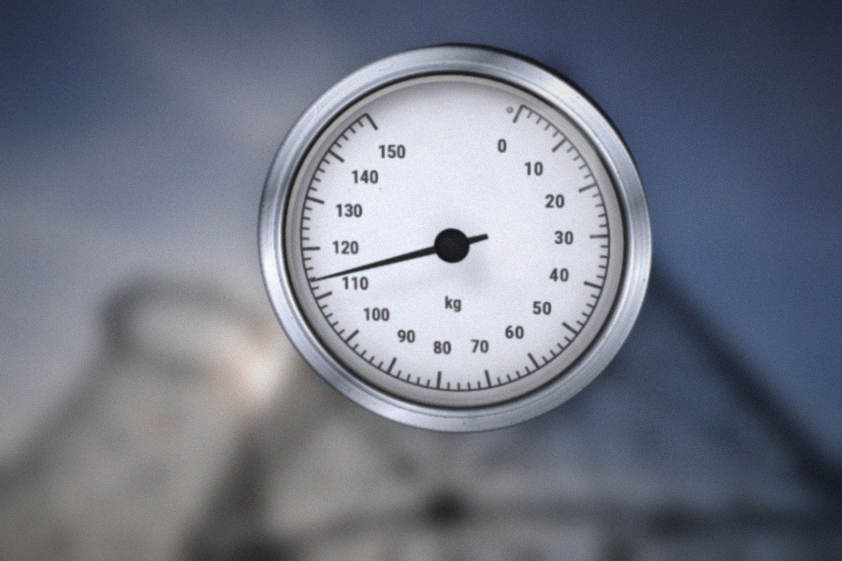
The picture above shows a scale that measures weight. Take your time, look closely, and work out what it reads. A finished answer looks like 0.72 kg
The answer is 114 kg
